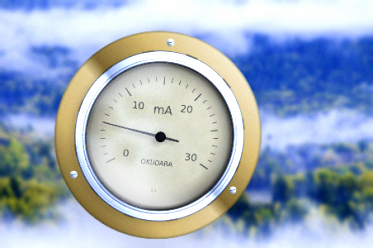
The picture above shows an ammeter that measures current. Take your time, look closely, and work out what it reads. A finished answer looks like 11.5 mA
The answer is 5 mA
